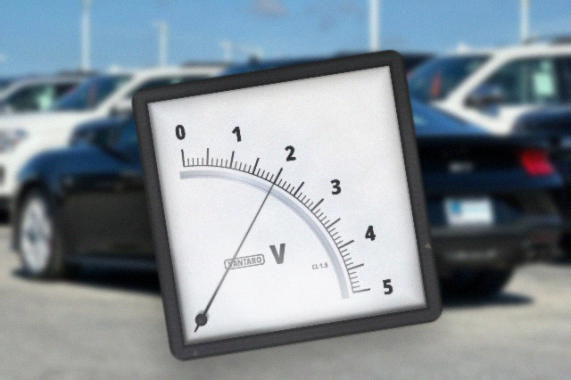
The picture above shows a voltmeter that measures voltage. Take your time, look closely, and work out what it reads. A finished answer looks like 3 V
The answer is 2 V
